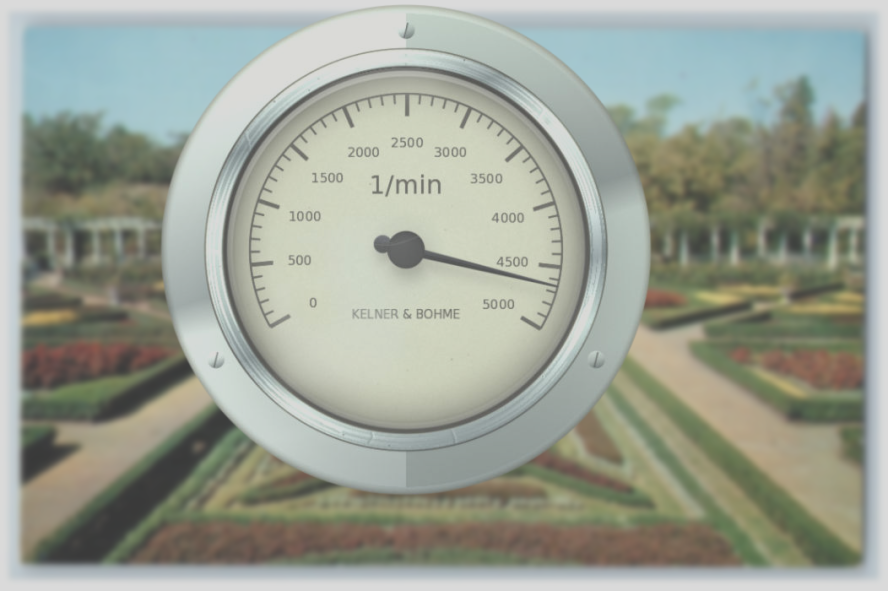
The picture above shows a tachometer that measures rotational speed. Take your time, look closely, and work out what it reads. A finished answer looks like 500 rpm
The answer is 4650 rpm
